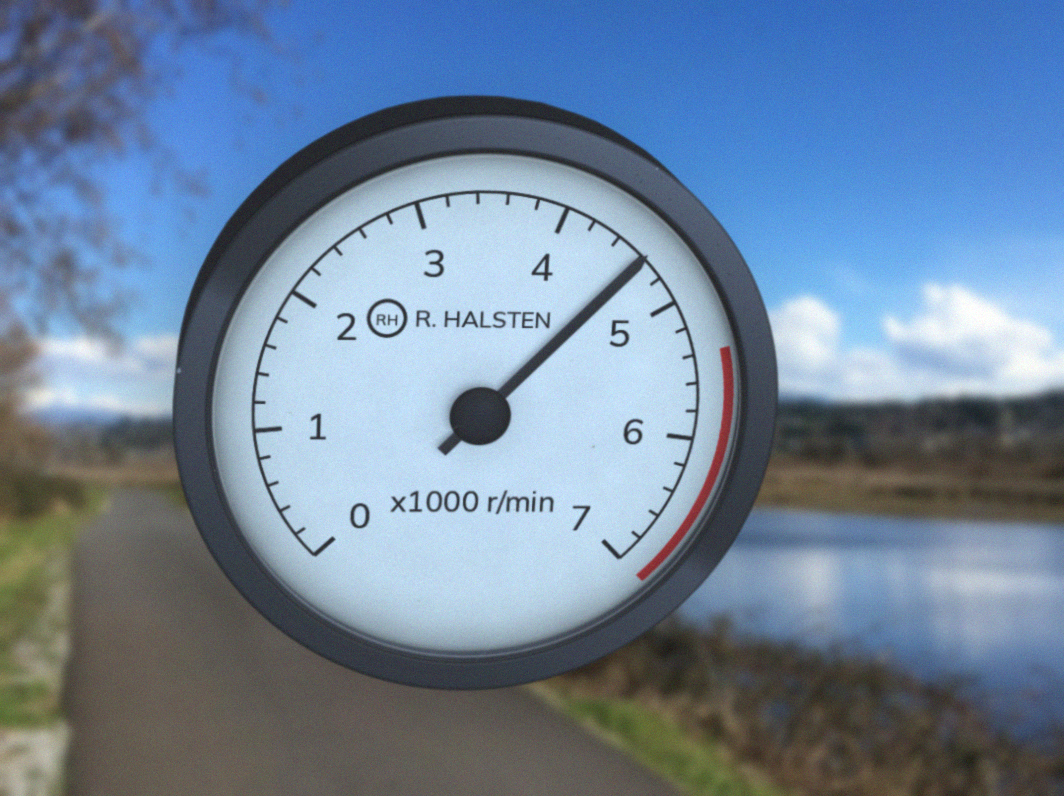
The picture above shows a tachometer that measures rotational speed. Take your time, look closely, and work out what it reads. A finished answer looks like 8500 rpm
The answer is 4600 rpm
